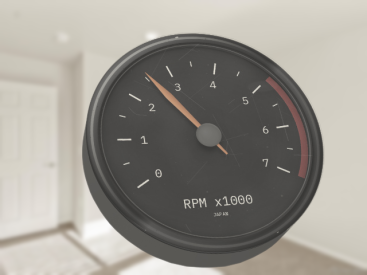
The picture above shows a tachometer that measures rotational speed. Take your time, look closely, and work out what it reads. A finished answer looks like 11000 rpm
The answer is 2500 rpm
